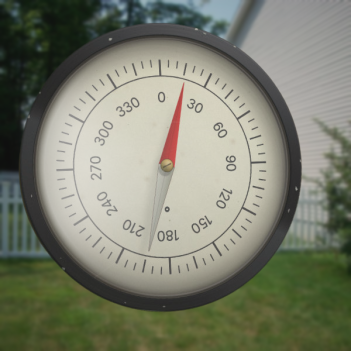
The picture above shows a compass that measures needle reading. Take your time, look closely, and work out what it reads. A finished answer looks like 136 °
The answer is 15 °
